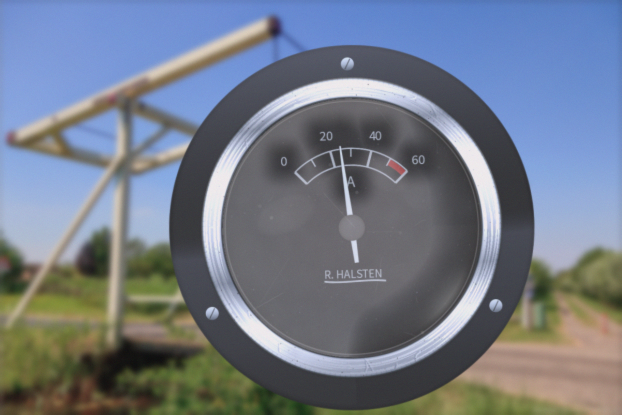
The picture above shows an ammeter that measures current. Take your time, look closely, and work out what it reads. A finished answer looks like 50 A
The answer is 25 A
